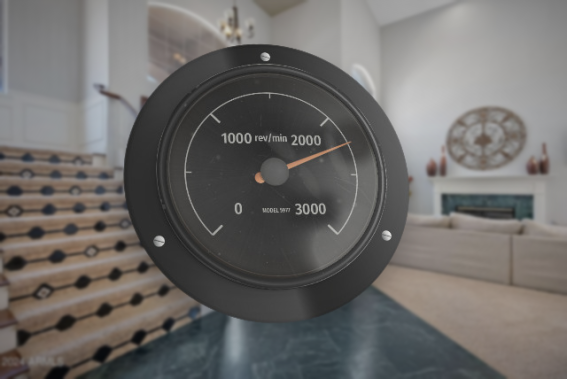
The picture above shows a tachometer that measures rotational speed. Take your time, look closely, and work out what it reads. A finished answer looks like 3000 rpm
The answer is 2250 rpm
